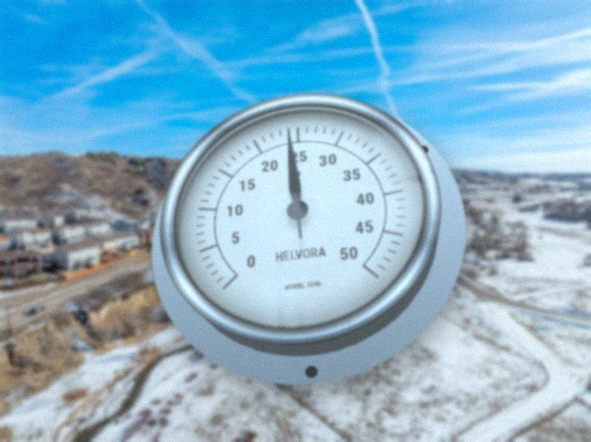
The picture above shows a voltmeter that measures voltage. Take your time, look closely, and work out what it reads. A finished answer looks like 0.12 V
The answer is 24 V
